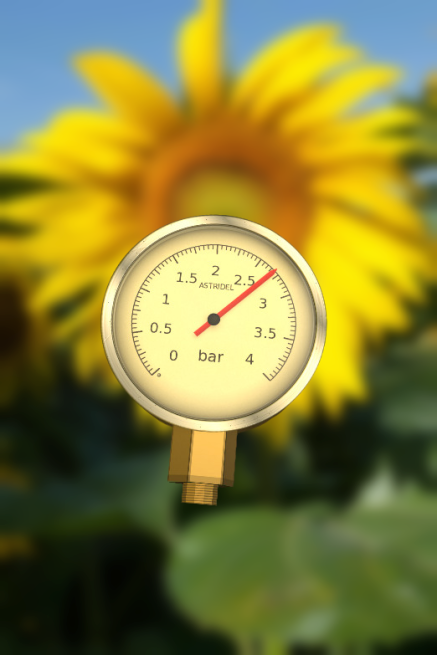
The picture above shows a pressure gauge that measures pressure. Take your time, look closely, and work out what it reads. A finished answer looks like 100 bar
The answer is 2.7 bar
